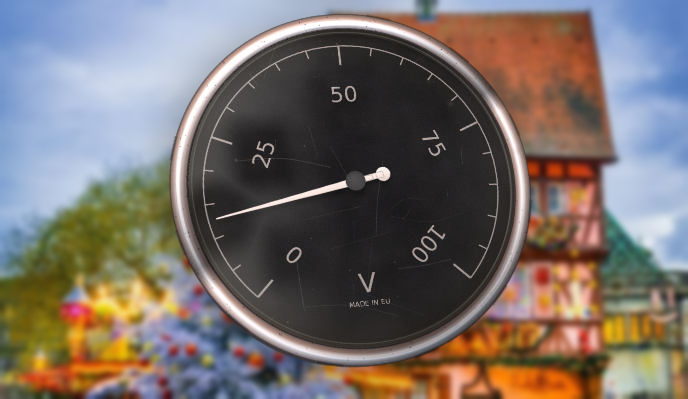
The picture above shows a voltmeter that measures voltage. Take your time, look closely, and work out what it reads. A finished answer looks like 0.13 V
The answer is 12.5 V
